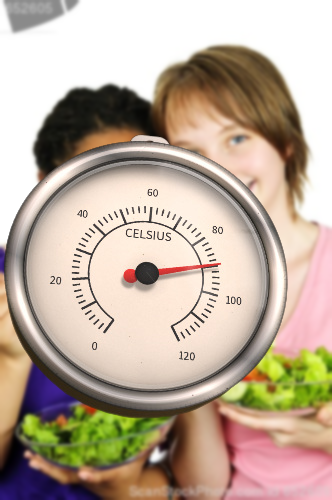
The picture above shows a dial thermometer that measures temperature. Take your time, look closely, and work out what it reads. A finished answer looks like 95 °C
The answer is 90 °C
